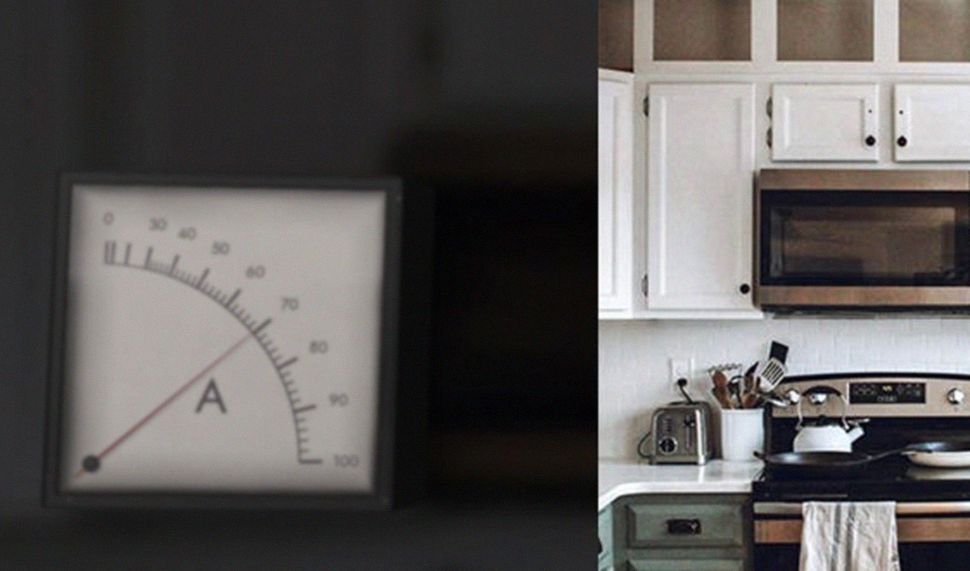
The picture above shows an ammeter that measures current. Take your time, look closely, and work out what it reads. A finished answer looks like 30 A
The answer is 70 A
